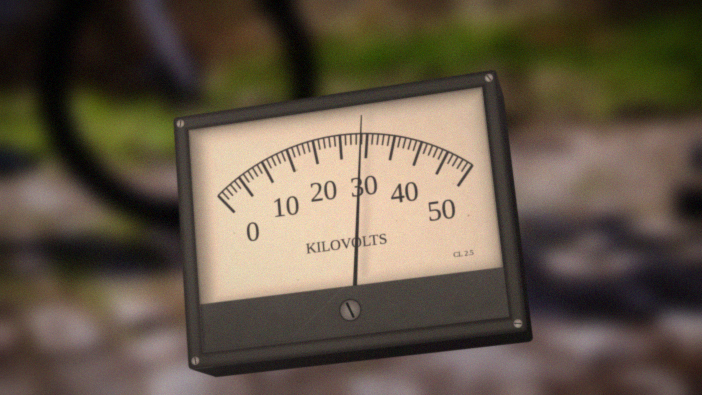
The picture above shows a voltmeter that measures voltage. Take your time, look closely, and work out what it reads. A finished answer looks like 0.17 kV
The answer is 29 kV
